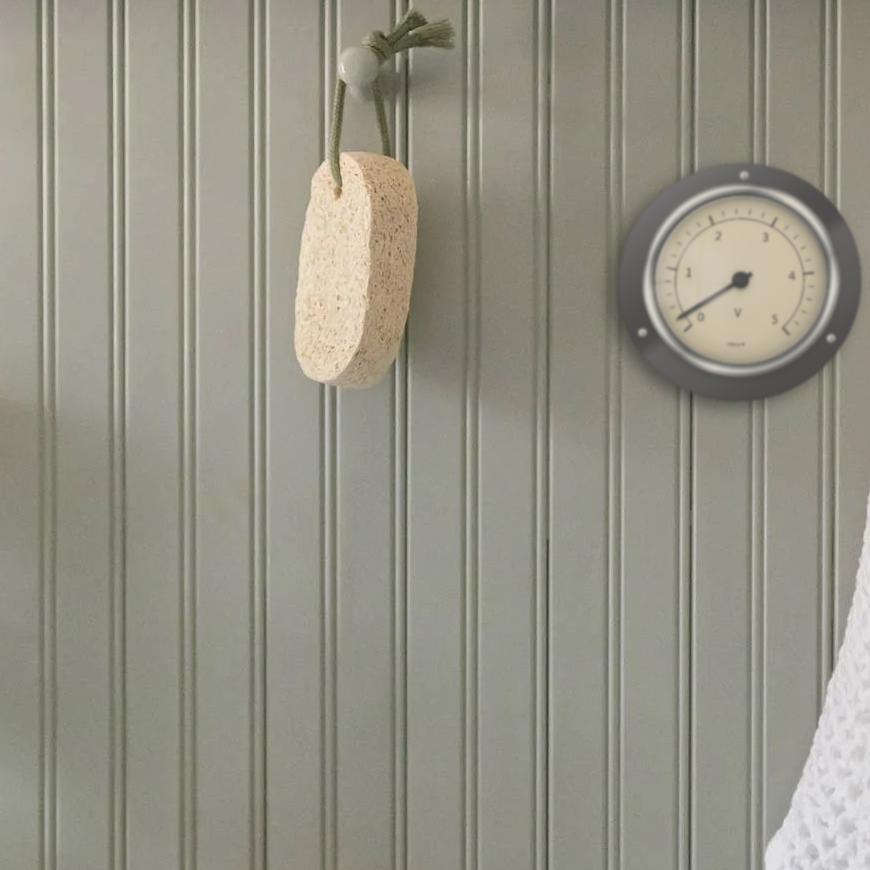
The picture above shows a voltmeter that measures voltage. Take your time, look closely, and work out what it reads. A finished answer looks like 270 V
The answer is 0.2 V
